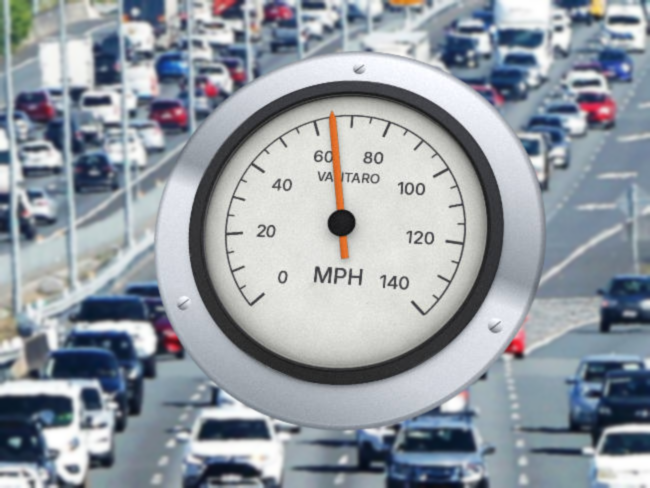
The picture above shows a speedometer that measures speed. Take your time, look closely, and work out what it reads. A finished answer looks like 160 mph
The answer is 65 mph
